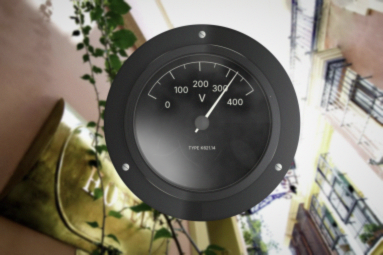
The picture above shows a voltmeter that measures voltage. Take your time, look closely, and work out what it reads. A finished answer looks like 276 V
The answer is 325 V
